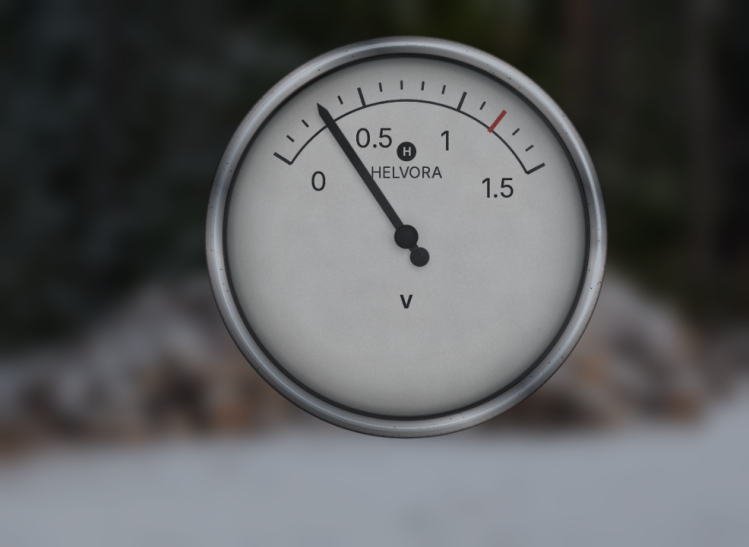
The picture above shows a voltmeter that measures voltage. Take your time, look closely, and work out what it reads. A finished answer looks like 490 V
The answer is 0.3 V
